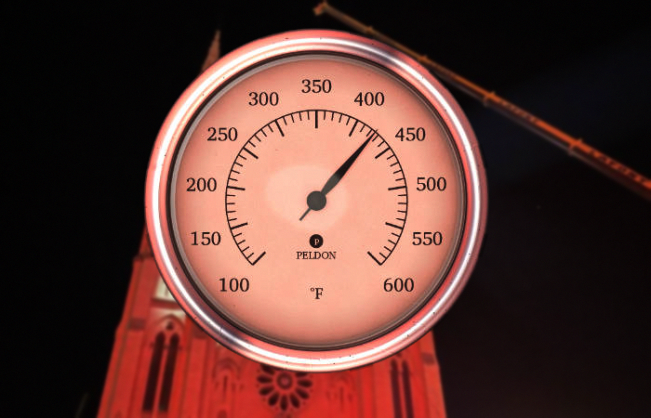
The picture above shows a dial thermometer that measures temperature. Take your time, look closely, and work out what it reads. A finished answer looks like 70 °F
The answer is 425 °F
